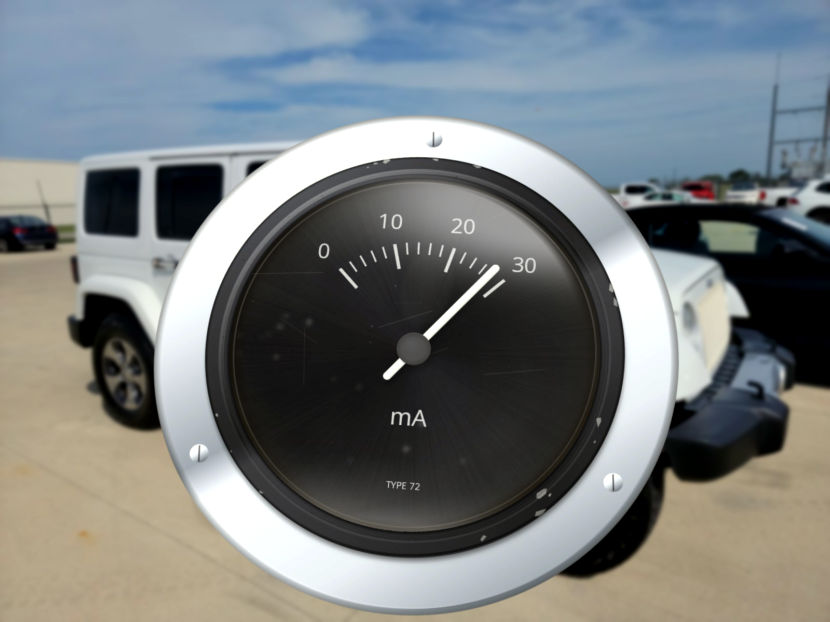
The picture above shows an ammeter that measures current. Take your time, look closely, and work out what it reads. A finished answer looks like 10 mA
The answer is 28 mA
